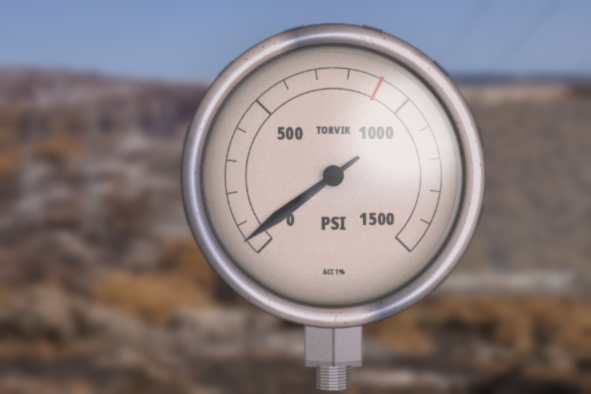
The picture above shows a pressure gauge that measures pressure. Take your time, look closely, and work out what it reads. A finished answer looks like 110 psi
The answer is 50 psi
